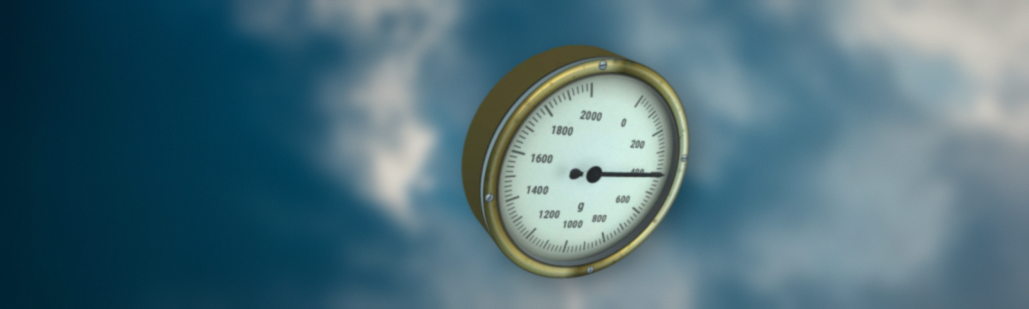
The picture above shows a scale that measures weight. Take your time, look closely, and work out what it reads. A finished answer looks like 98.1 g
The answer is 400 g
